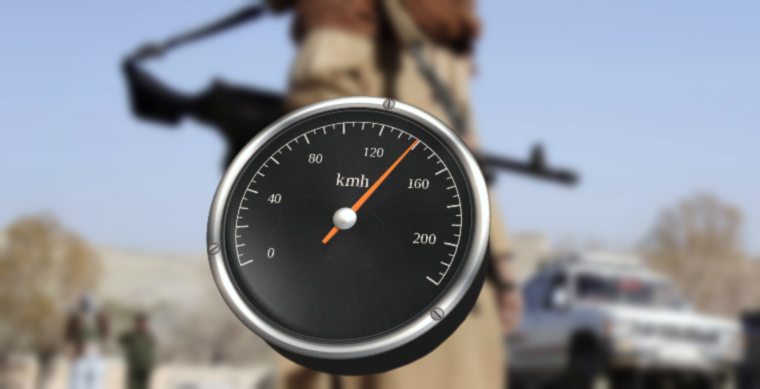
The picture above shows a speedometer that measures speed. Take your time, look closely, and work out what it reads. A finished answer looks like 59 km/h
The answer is 140 km/h
